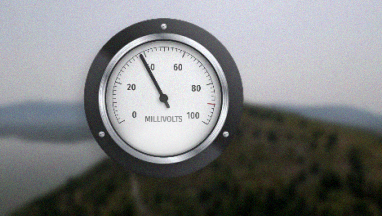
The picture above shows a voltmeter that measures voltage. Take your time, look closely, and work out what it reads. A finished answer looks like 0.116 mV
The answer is 38 mV
